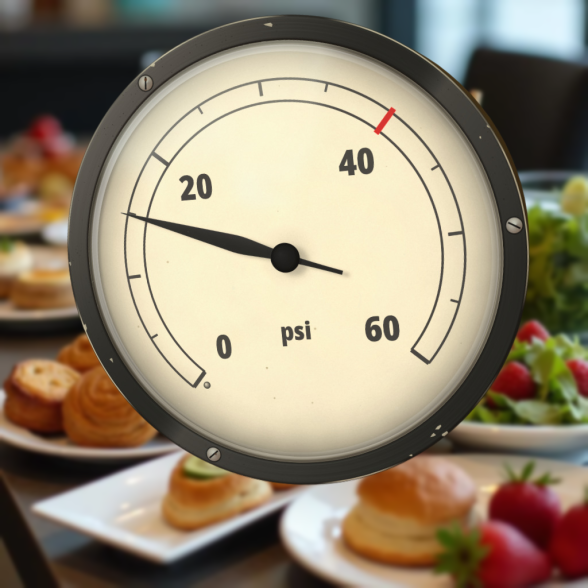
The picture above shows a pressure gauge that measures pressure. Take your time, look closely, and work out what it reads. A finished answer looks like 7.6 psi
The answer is 15 psi
